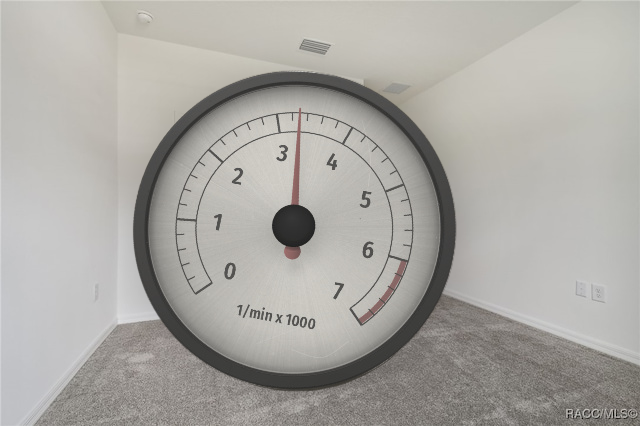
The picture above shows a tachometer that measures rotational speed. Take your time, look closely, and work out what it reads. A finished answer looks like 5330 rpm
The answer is 3300 rpm
